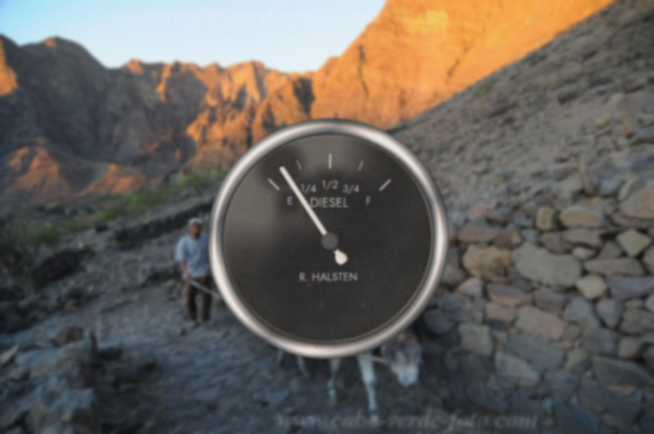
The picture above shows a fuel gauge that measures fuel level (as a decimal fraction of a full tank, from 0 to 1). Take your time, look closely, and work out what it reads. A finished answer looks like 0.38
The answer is 0.125
